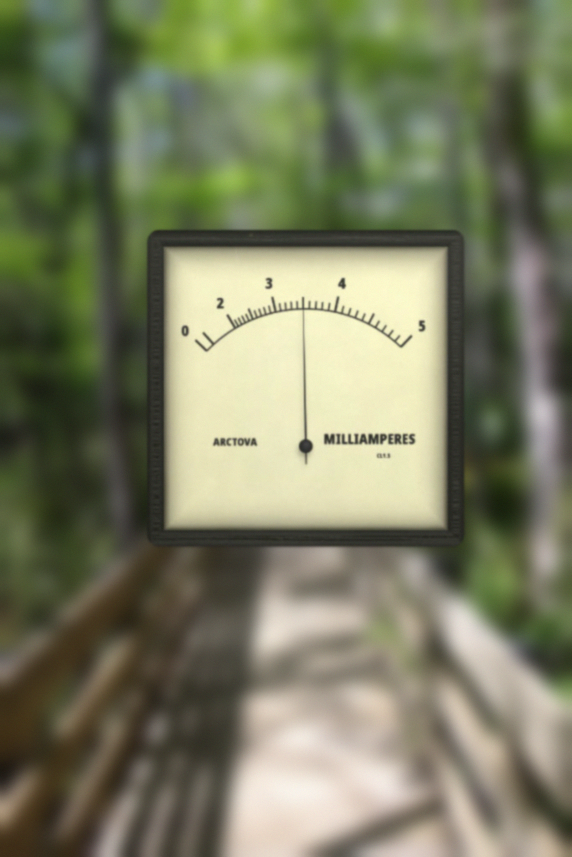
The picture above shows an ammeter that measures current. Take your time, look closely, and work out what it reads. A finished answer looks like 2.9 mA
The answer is 3.5 mA
